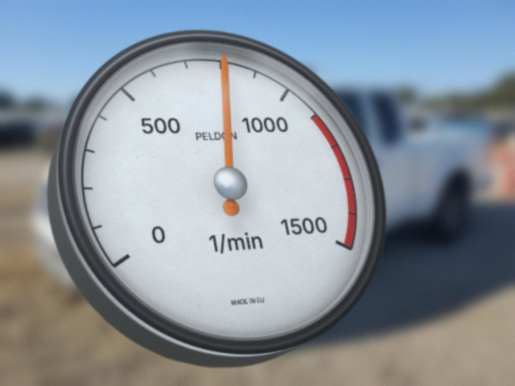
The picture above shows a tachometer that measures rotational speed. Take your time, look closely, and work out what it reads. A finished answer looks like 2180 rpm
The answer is 800 rpm
